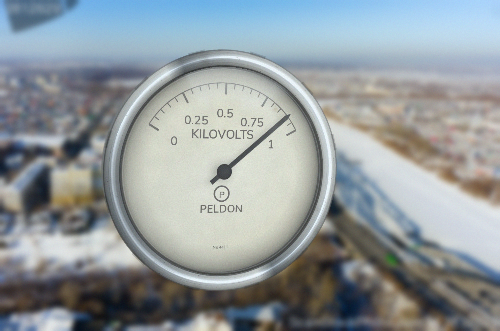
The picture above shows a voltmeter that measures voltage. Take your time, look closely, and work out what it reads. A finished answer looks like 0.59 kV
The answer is 0.9 kV
